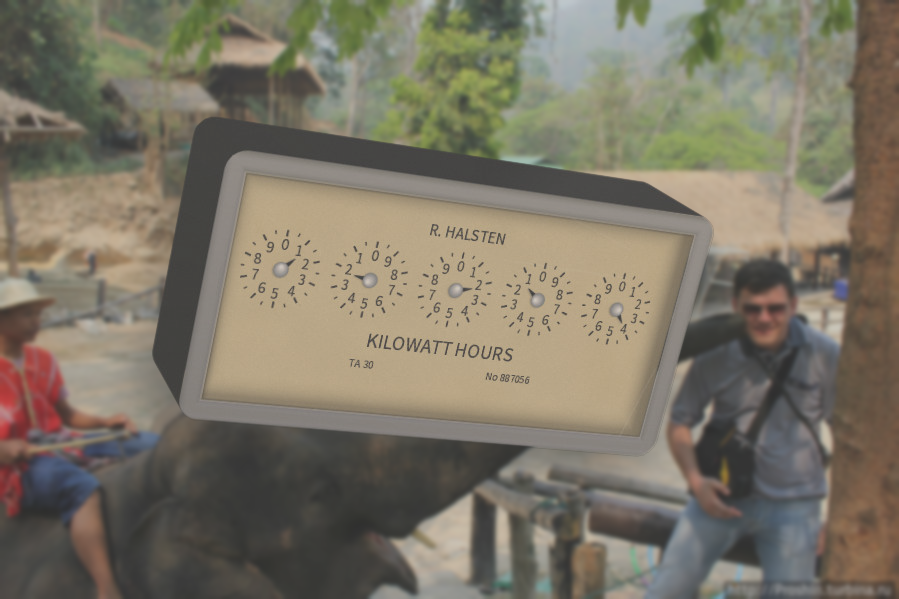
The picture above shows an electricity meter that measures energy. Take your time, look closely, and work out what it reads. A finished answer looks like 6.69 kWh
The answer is 12214 kWh
